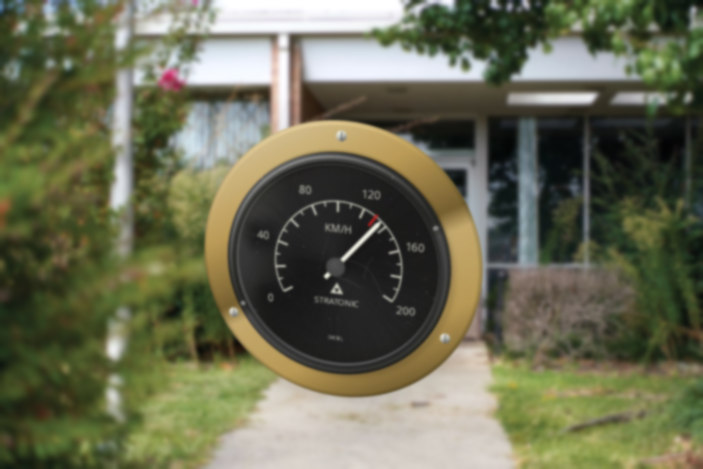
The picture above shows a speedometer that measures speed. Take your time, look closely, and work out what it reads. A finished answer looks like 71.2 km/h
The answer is 135 km/h
